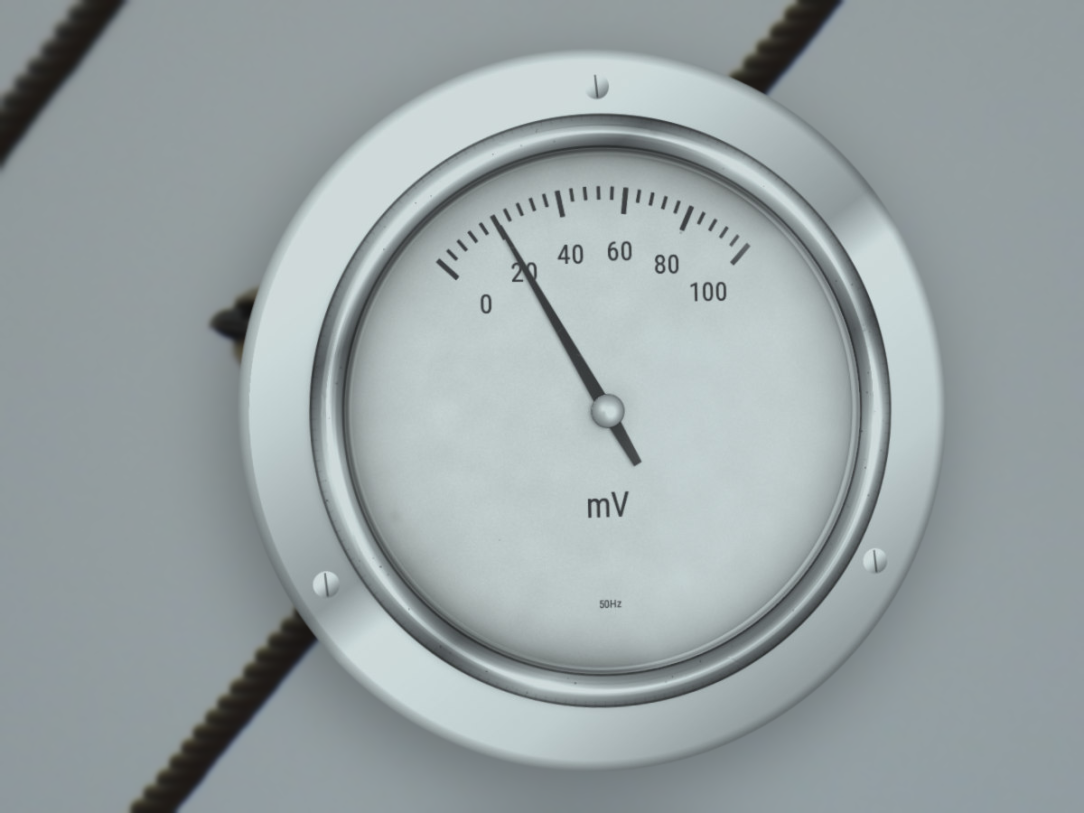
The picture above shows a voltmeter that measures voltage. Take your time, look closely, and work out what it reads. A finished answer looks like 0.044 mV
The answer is 20 mV
